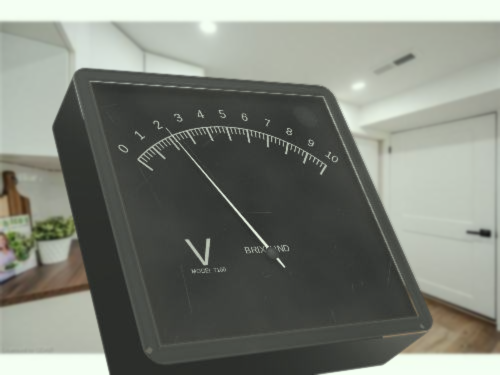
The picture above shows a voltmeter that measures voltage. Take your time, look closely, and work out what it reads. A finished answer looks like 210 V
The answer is 2 V
